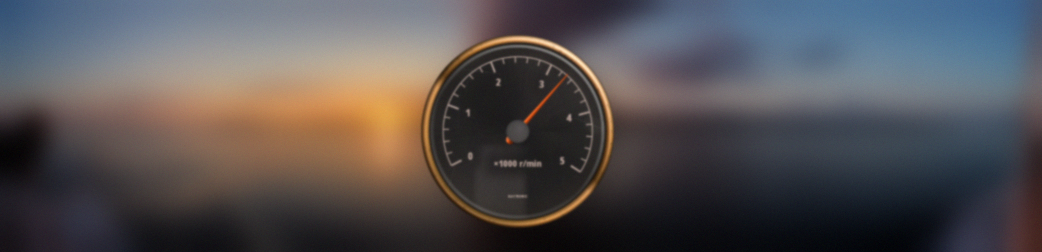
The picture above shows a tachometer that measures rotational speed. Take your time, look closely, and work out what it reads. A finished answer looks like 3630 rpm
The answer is 3300 rpm
